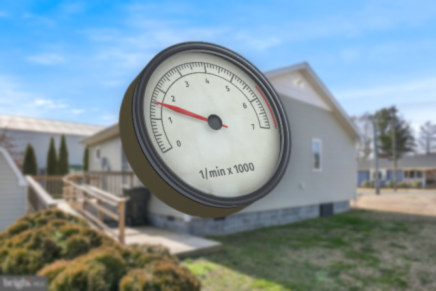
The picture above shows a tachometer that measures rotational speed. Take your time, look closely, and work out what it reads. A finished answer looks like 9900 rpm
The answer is 1500 rpm
